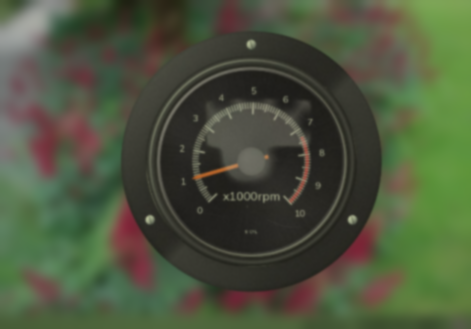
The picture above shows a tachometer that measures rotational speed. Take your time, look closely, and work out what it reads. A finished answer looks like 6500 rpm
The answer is 1000 rpm
